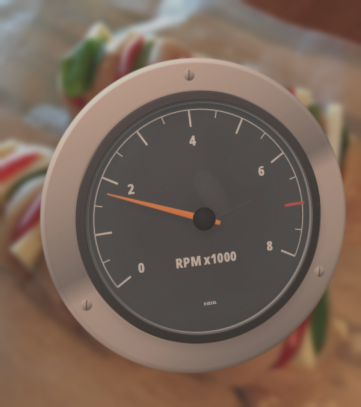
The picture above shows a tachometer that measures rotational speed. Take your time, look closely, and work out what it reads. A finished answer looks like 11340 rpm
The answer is 1750 rpm
